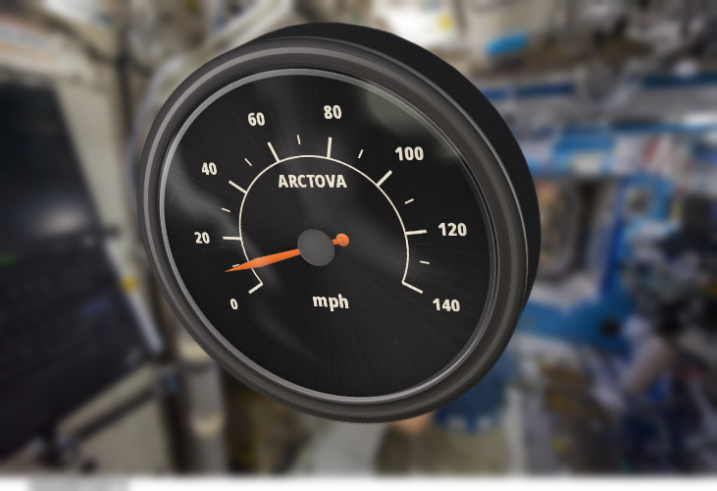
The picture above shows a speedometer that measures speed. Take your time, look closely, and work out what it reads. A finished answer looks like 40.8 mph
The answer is 10 mph
